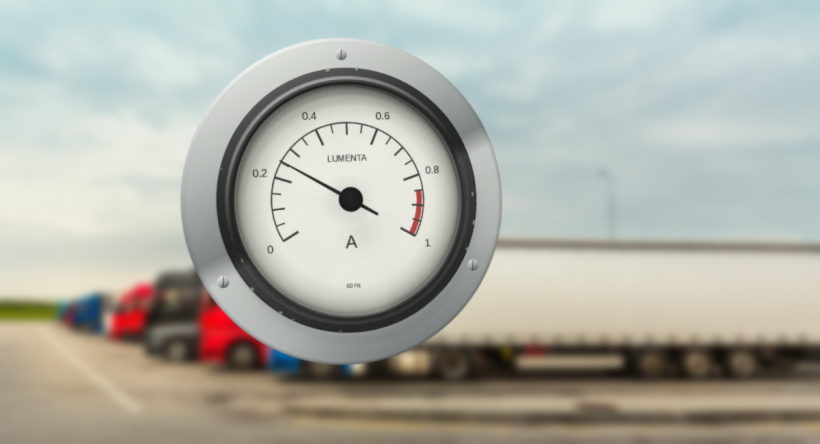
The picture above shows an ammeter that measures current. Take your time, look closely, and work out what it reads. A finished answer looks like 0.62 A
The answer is 0.25 A
